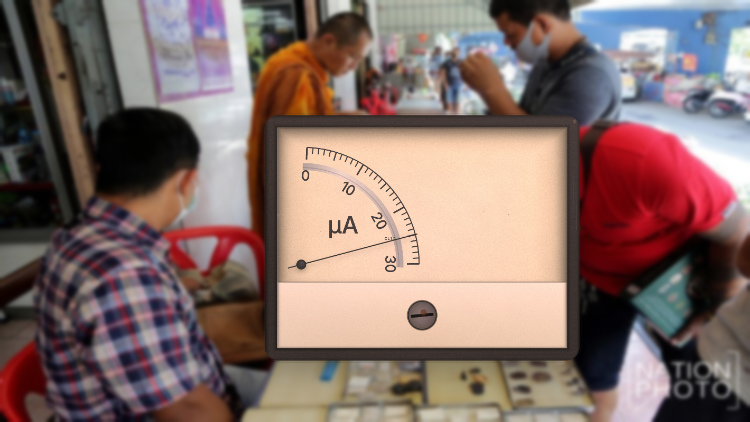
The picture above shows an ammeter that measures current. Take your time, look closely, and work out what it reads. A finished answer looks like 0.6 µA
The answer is 25 µA
